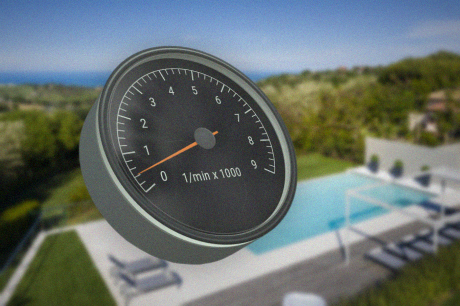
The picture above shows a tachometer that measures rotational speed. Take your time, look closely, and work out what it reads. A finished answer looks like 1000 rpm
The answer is 400 rpm
